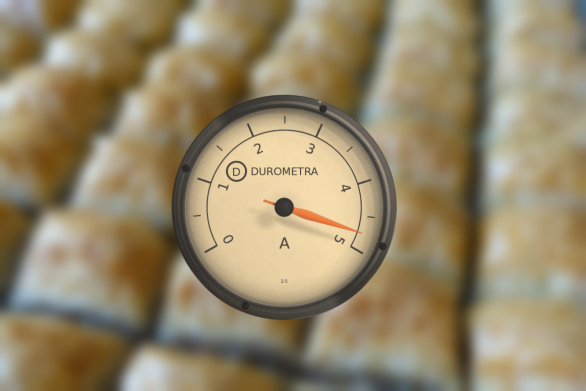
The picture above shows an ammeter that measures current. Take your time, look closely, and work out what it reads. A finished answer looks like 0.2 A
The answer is 4.75 A
